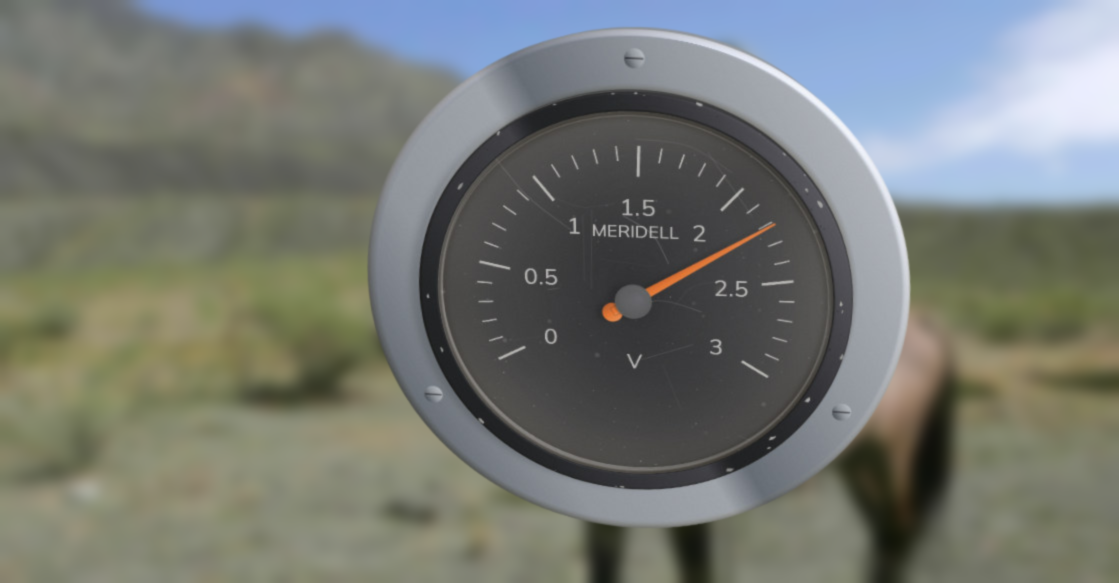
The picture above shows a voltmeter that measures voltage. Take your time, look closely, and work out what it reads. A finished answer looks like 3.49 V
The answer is 2.2 V
